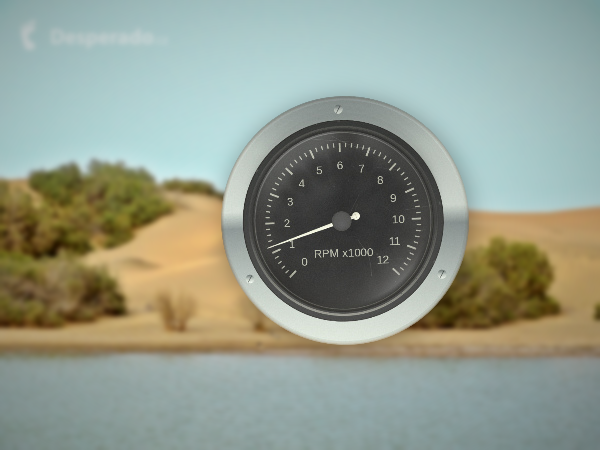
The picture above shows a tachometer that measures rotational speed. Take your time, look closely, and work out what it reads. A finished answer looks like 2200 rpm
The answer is 1200 rpm
